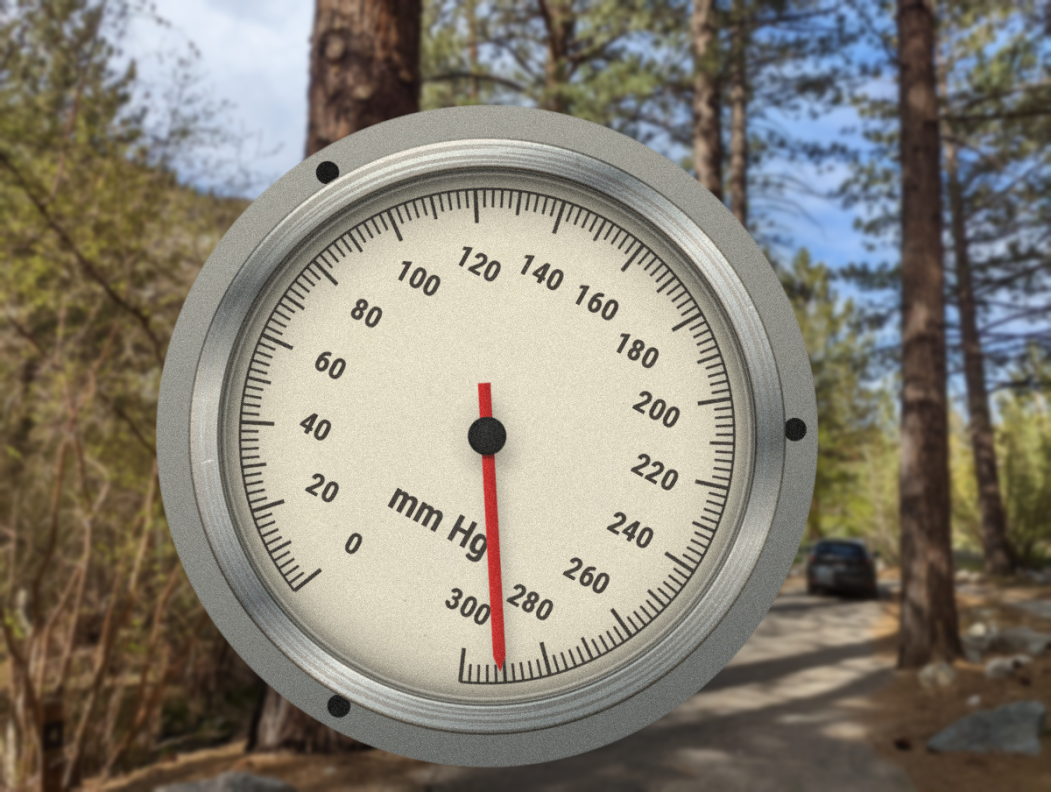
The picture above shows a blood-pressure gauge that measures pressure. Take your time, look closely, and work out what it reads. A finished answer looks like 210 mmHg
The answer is 291 mmHg
